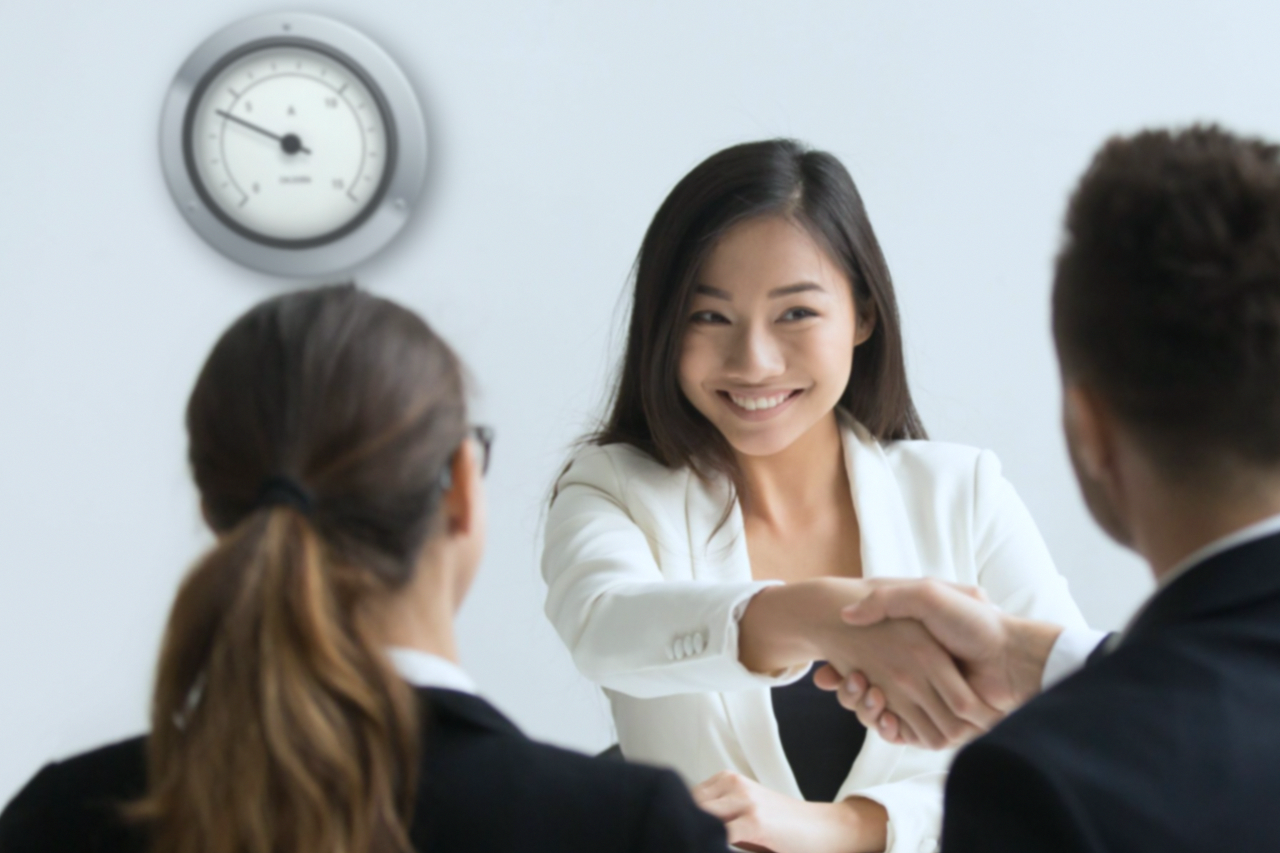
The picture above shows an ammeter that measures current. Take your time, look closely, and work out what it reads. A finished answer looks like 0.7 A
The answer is 4 A
